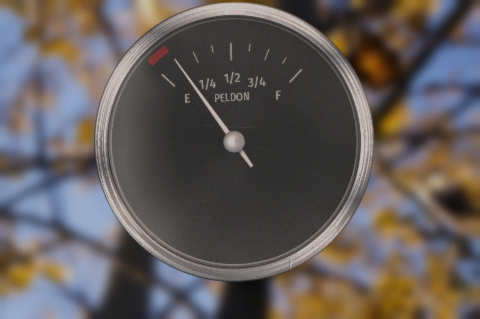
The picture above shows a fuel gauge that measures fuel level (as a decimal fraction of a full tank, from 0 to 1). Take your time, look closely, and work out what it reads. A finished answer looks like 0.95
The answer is 0.125
